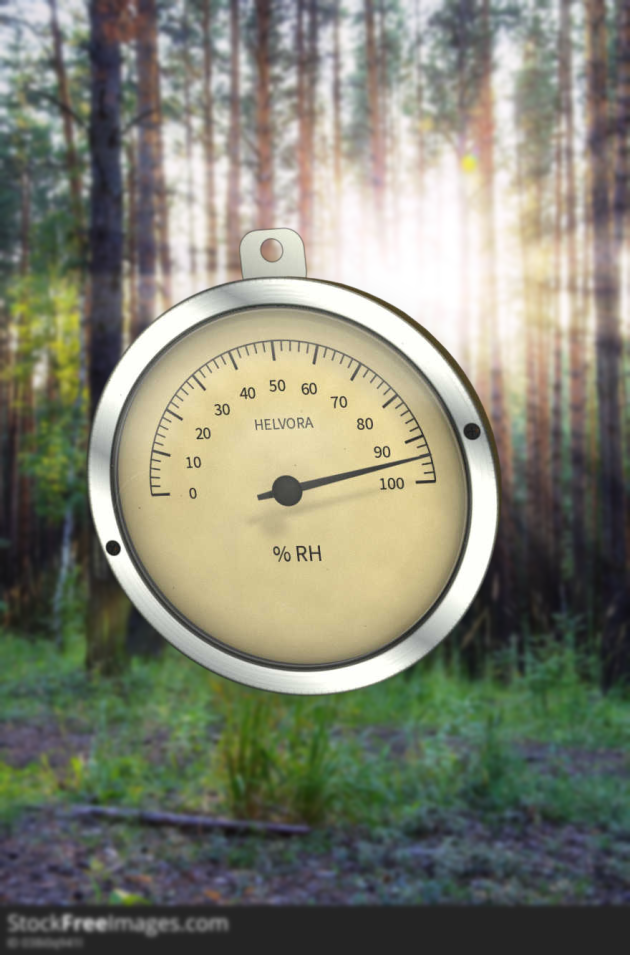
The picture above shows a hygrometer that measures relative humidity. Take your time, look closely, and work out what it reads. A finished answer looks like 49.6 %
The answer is 94 %
